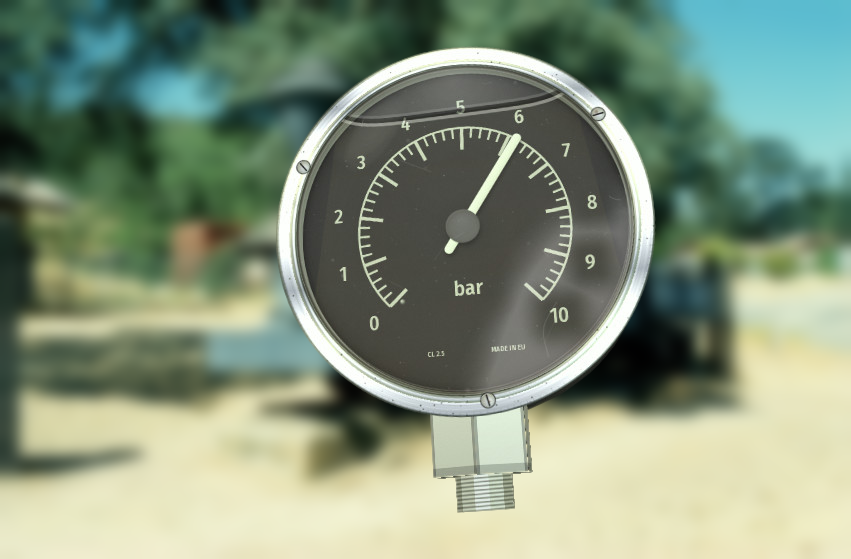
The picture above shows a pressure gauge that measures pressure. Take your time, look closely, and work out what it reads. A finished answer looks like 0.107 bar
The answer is 6.2 bar
